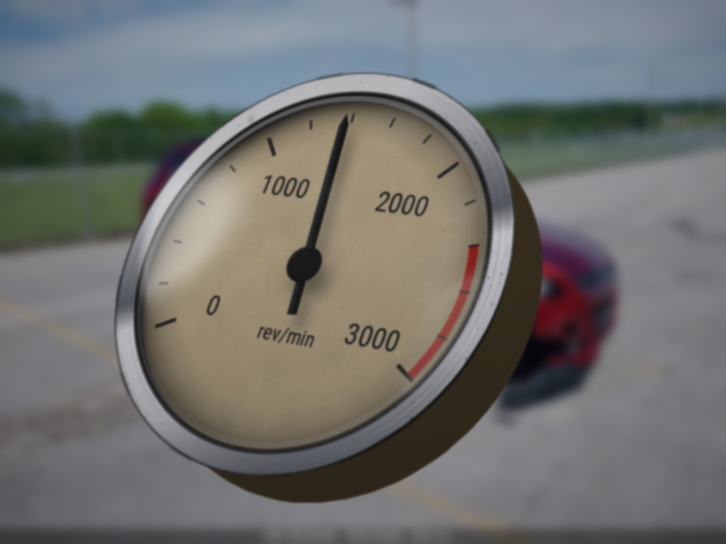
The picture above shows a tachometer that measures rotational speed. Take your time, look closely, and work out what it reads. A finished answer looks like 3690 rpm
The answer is 1400 rpm
